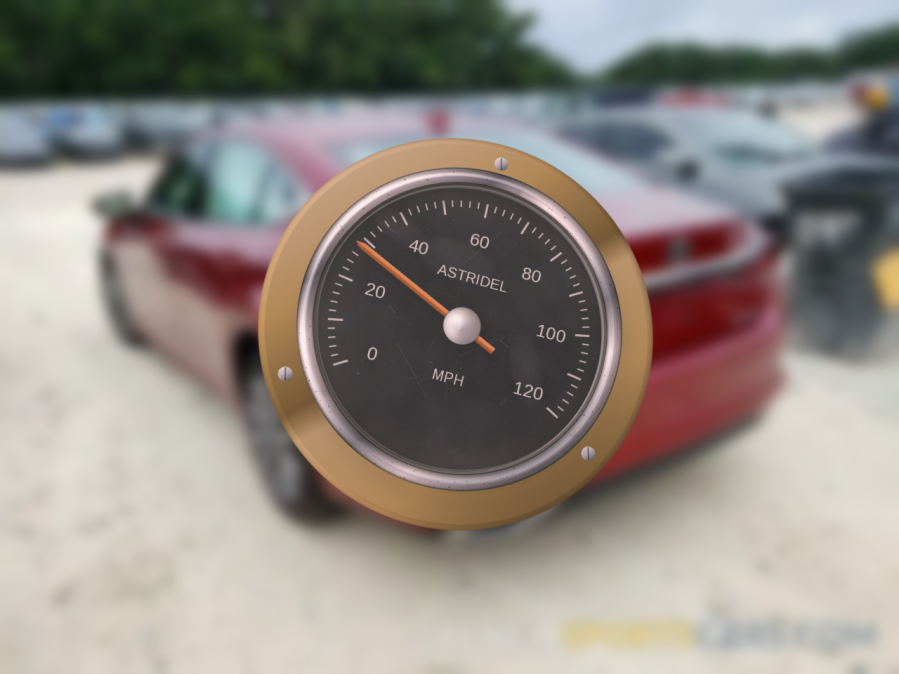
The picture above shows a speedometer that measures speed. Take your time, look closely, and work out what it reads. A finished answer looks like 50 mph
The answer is 28 mph
